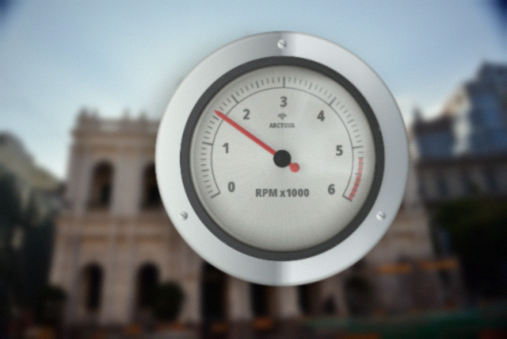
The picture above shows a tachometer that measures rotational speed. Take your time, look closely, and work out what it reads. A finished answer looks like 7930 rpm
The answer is 1600 rpm
